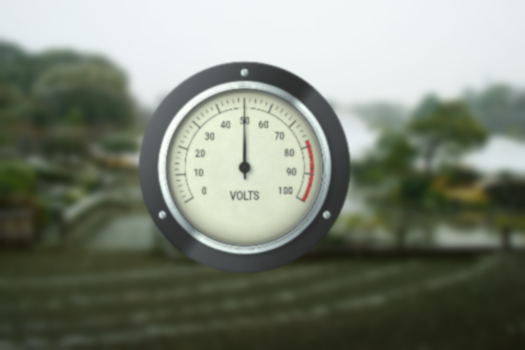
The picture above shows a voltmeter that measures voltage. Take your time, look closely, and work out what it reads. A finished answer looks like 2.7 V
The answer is 50 V
